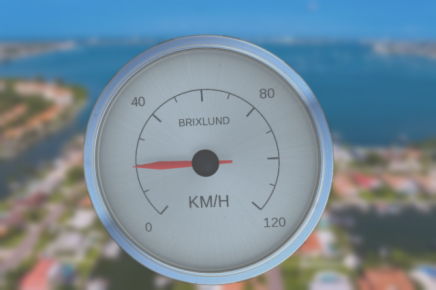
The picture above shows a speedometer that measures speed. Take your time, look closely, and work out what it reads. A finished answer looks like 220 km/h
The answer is 20 km/h
